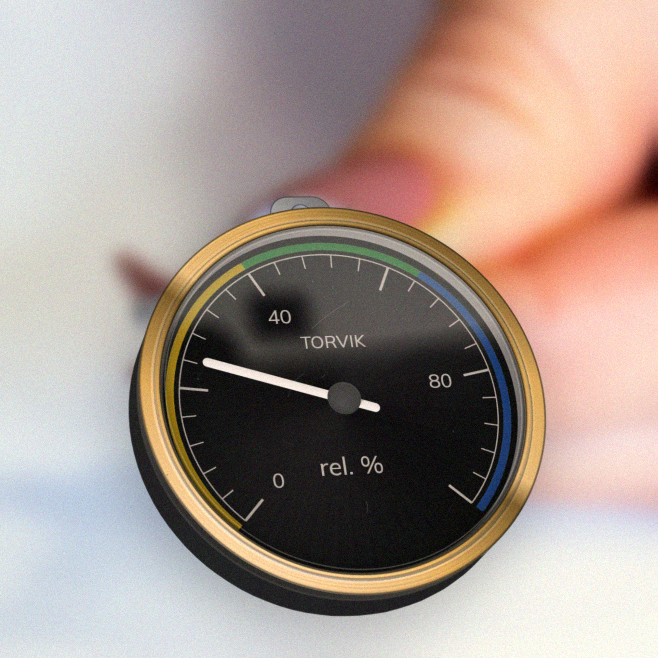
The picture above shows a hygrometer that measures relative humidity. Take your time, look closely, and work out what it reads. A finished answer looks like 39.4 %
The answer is 24 %
